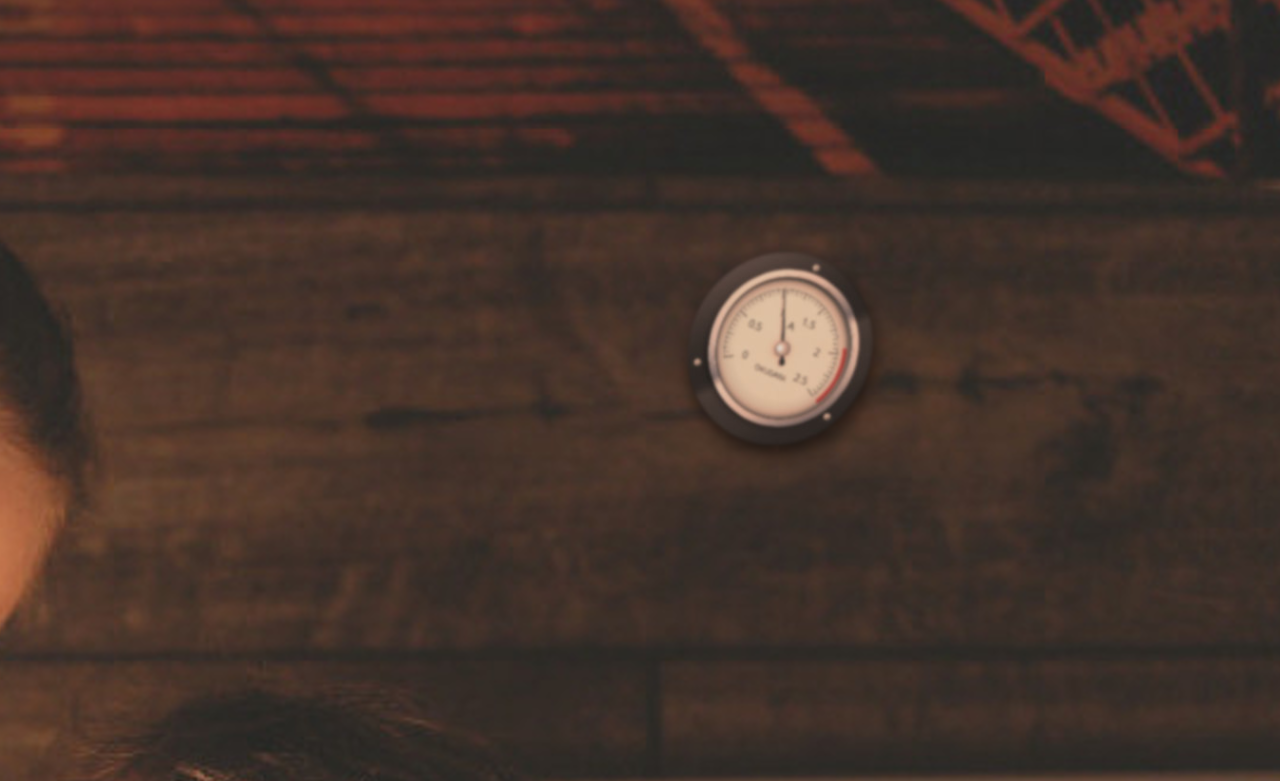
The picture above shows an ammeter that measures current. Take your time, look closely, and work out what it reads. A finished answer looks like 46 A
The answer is 1 A
